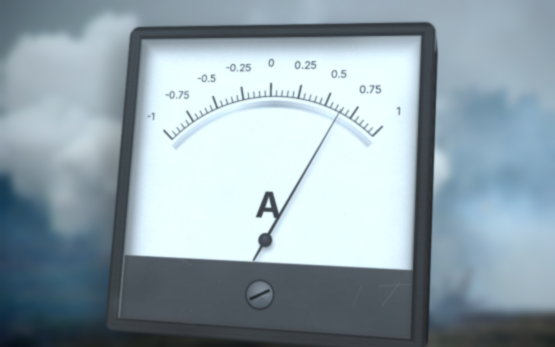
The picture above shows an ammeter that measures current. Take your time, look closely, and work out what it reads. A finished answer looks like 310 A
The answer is 0.65 A
